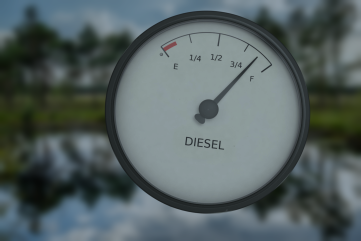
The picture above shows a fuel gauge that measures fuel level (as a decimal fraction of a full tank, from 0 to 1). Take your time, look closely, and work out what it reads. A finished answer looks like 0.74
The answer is 0.875
